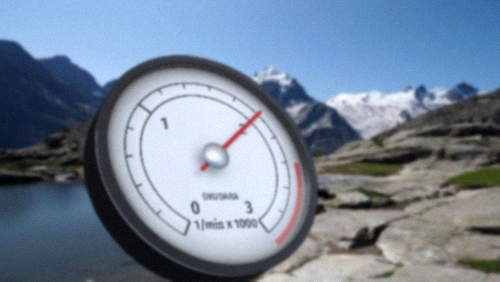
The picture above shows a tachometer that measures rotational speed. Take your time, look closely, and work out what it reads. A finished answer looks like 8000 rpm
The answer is 2000 rpm
